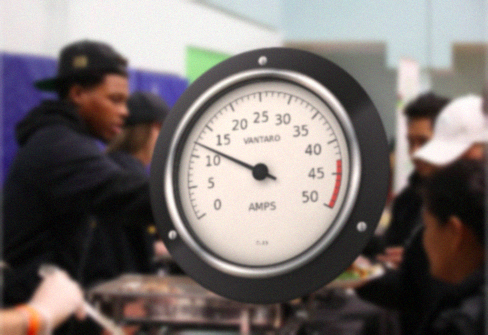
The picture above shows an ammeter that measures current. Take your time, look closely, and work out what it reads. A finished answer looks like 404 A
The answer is 12 A
